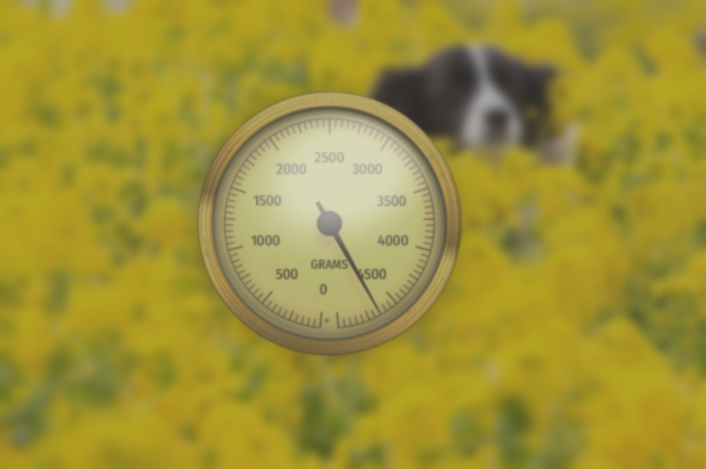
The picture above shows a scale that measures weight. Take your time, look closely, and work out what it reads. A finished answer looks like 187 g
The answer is 4650 g
